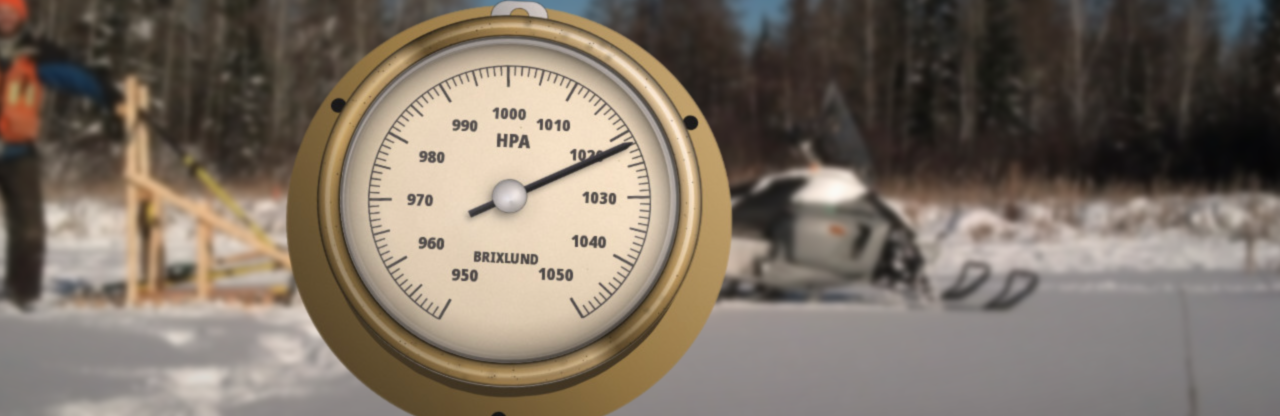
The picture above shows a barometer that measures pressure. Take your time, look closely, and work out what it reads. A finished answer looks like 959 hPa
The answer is 1022 hPa
